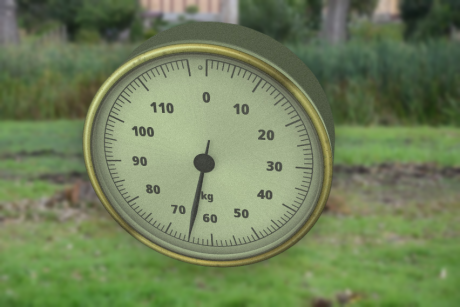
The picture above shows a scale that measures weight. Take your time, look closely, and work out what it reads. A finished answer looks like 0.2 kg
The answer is 65 kg
